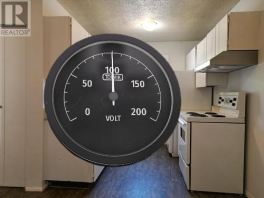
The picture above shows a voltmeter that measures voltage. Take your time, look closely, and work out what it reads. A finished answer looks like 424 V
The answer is 100 V
